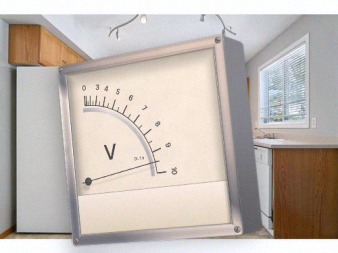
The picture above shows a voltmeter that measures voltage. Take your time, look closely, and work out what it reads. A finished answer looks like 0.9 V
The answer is 9.5 V
